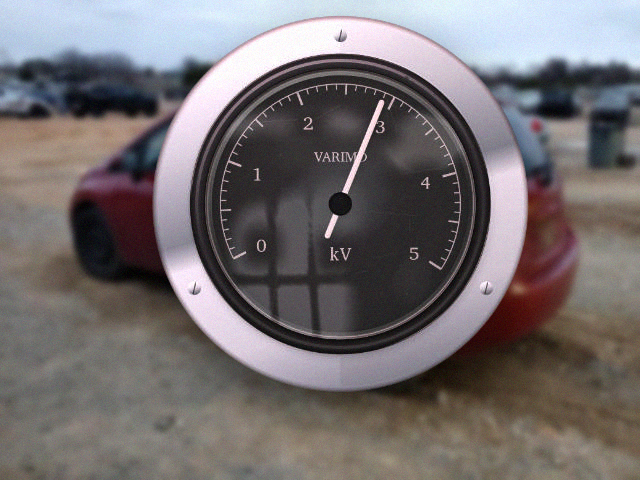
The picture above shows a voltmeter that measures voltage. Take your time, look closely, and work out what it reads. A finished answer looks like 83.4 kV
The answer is 2.9 kV
